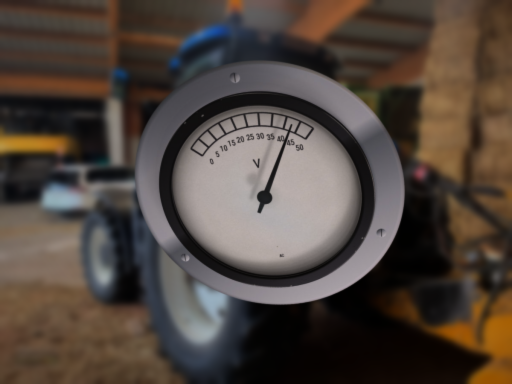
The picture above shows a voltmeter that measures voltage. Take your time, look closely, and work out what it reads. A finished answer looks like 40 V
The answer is 42.5 V
